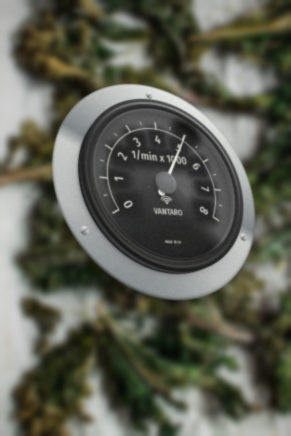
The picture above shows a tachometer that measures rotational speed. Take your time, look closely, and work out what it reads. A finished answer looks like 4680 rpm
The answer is 5000 rpm
